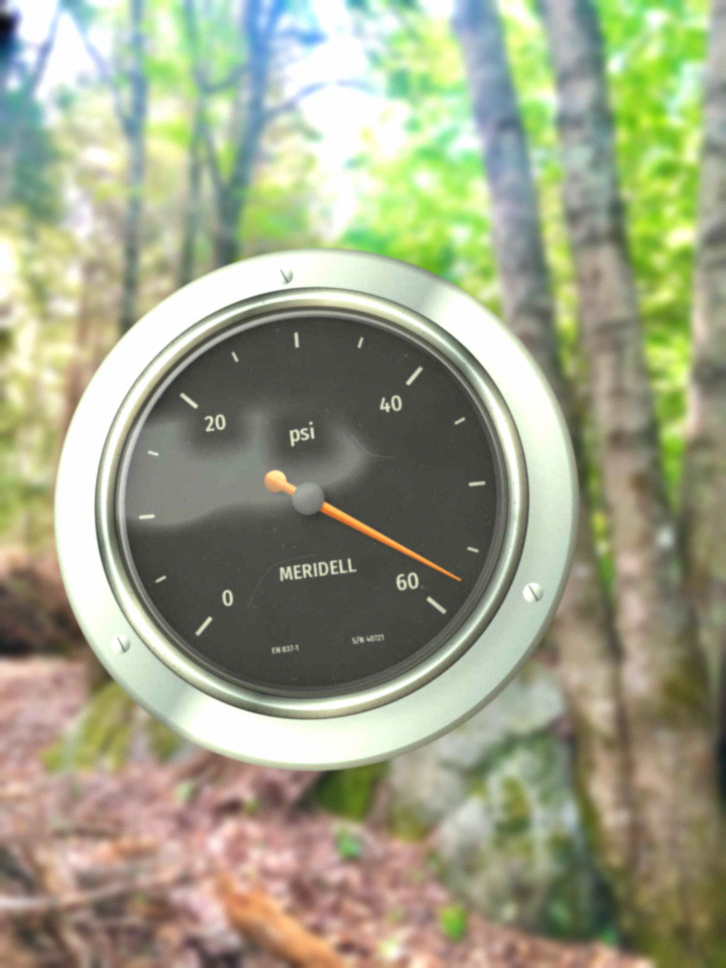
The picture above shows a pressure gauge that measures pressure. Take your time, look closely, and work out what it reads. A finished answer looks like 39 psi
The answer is 57.5 psi
